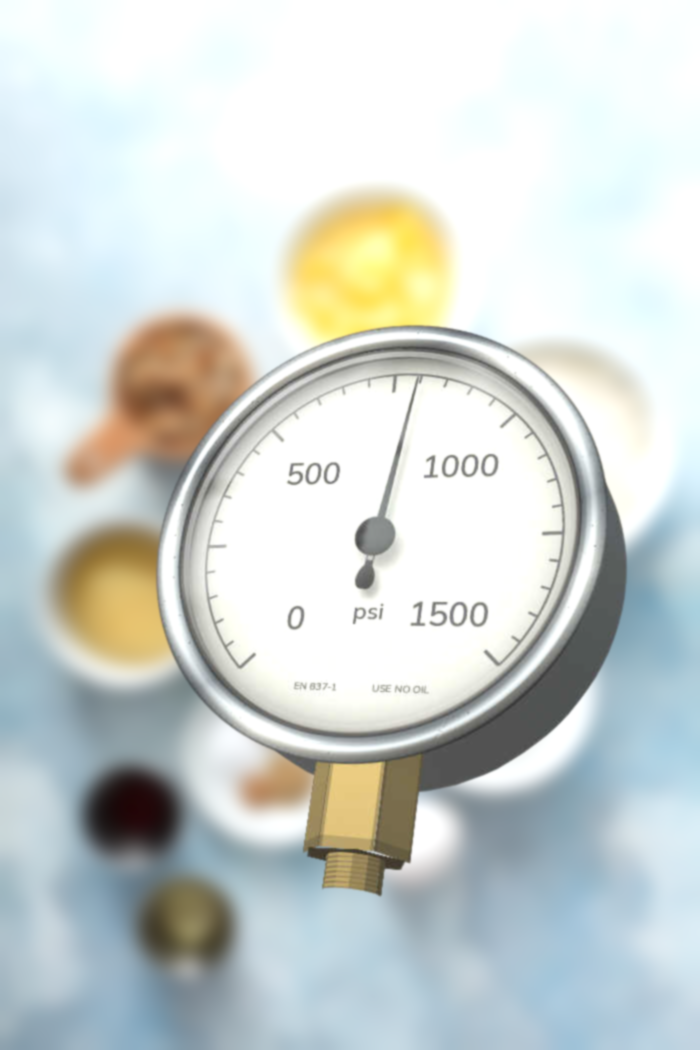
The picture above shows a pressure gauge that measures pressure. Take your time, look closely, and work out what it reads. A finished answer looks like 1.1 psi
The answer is 800 psi
